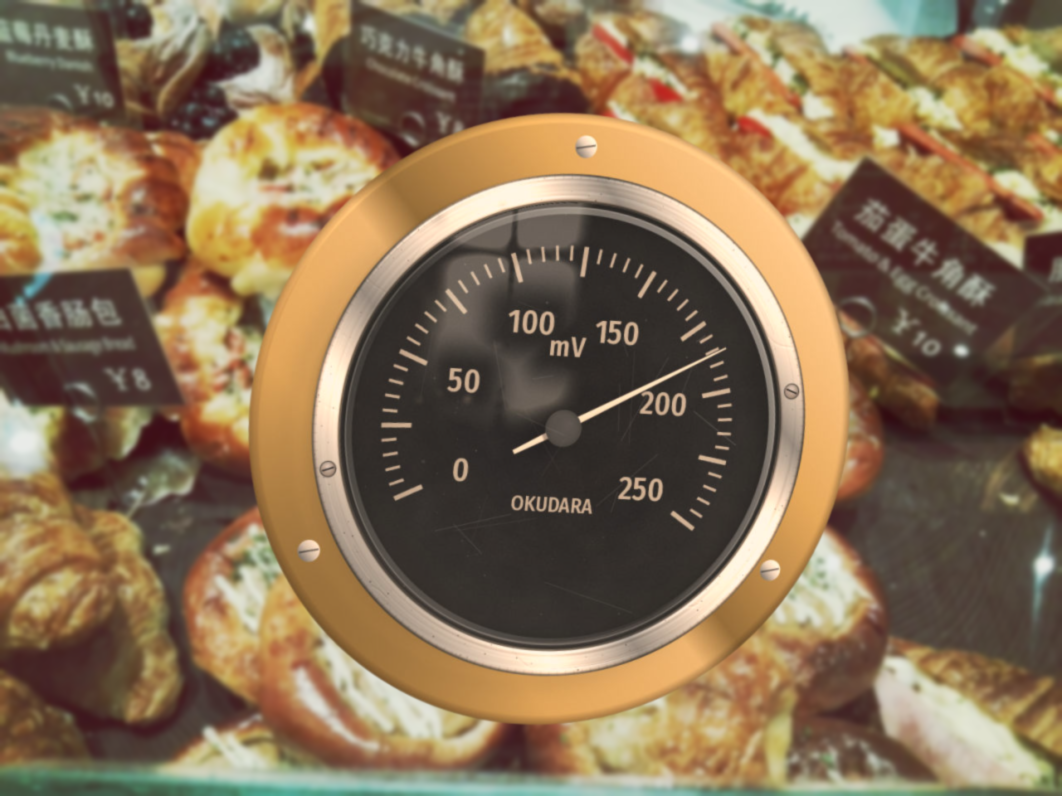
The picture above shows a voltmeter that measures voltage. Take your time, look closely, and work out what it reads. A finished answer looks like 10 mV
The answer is 185 mV
